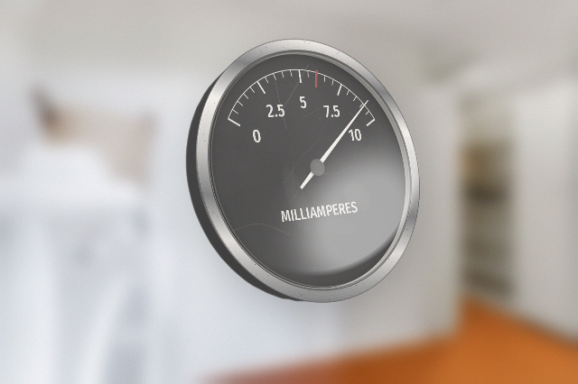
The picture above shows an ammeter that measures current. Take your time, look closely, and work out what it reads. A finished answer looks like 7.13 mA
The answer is 9 mA
